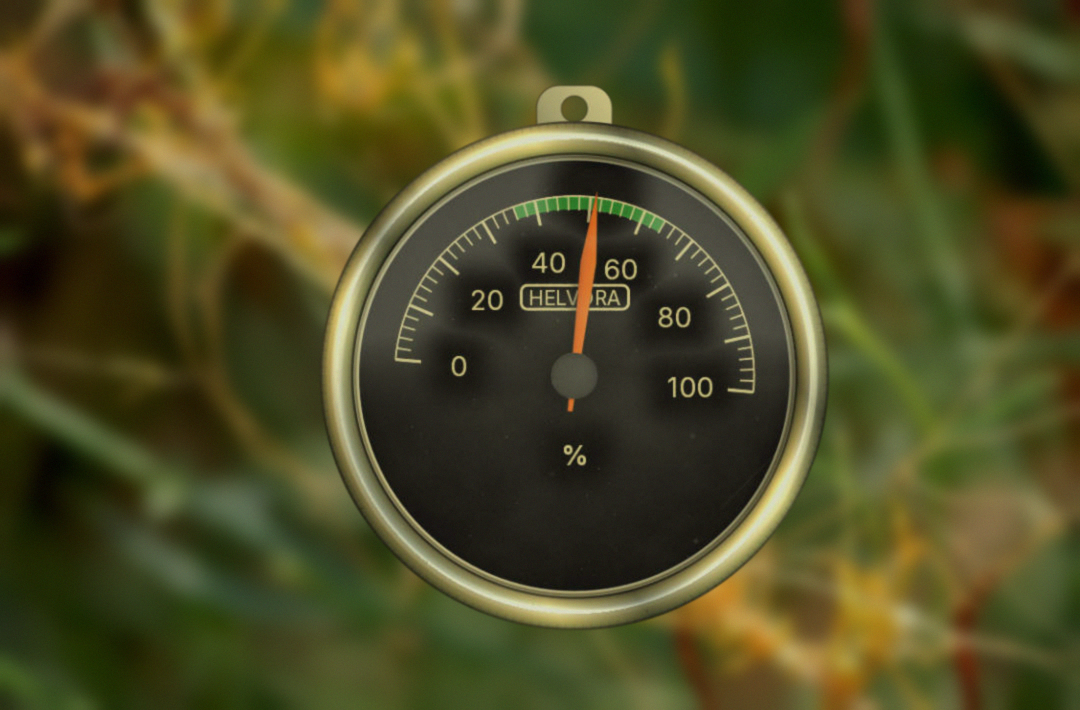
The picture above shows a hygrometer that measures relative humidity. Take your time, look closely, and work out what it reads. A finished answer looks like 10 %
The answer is 51 %
